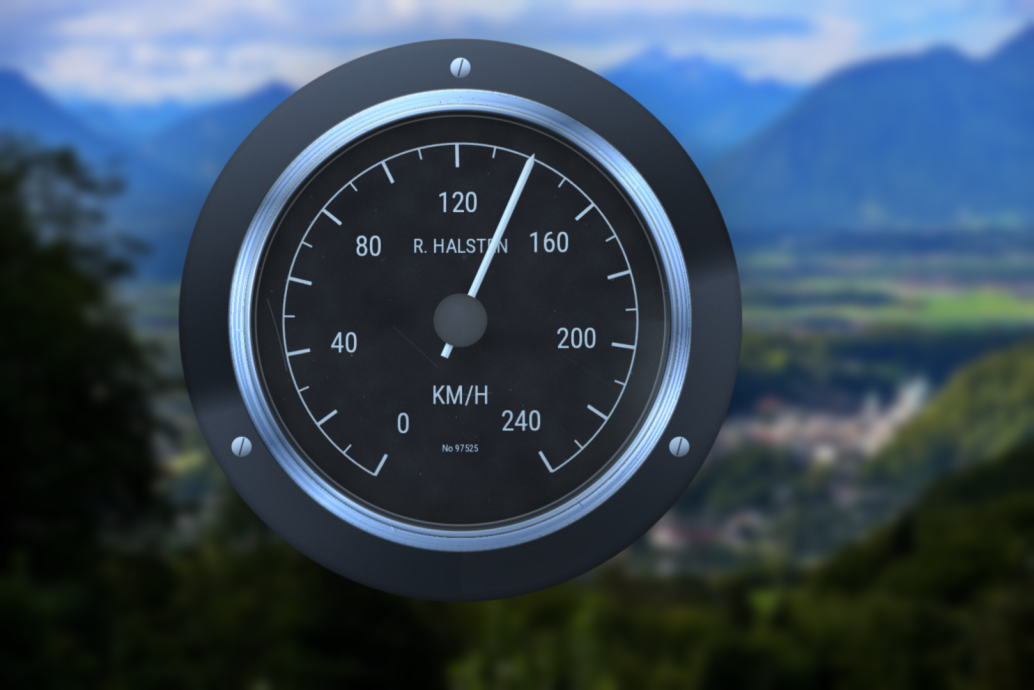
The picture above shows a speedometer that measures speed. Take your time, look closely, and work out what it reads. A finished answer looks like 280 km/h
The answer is 140 km/h
